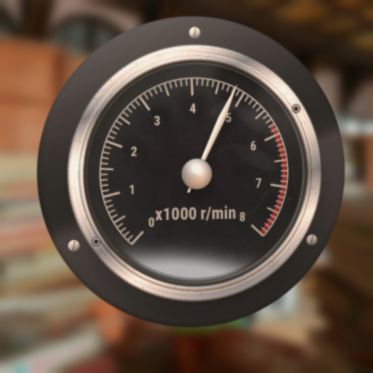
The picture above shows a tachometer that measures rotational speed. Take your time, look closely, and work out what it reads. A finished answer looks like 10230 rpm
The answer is 4800 rpm
